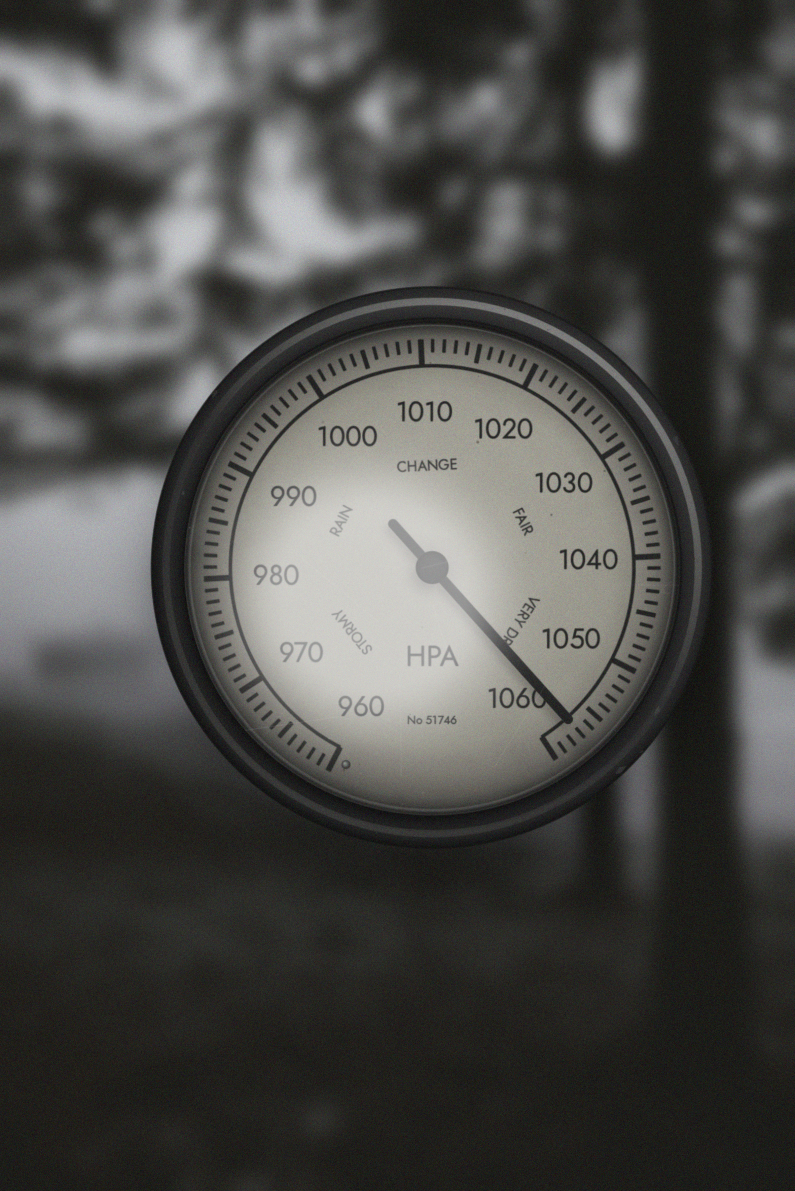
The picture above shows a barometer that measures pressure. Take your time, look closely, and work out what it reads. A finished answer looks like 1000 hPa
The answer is 1057 hPa
